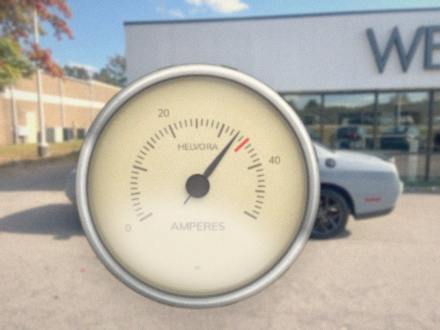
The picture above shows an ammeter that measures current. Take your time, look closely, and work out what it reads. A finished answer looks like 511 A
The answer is 33 A
